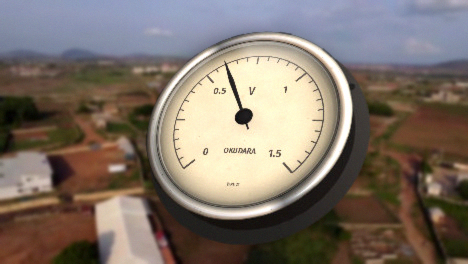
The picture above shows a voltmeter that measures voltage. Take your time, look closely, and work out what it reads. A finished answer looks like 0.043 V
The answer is 0.6 V
